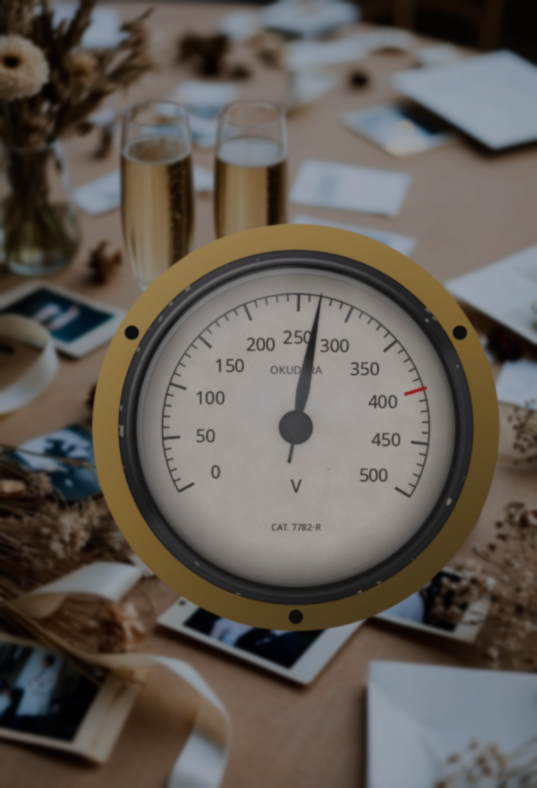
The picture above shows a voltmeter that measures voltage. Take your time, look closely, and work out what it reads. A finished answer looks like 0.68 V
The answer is 270 V
